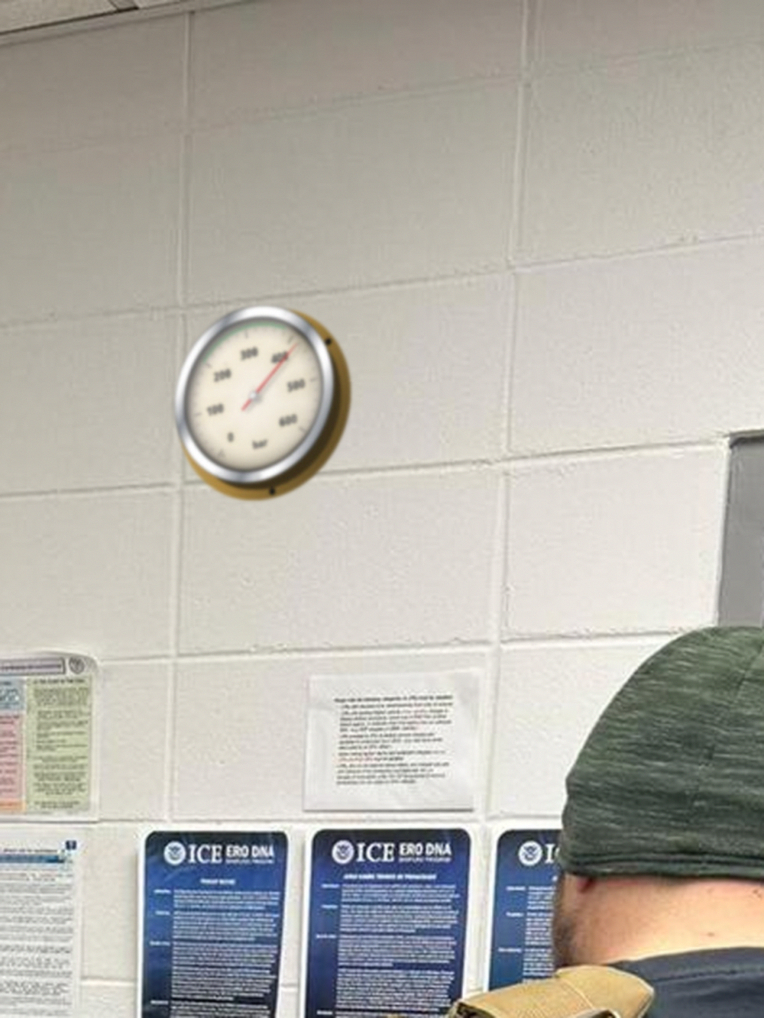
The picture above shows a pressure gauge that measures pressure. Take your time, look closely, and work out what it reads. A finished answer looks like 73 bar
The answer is 420 bar
